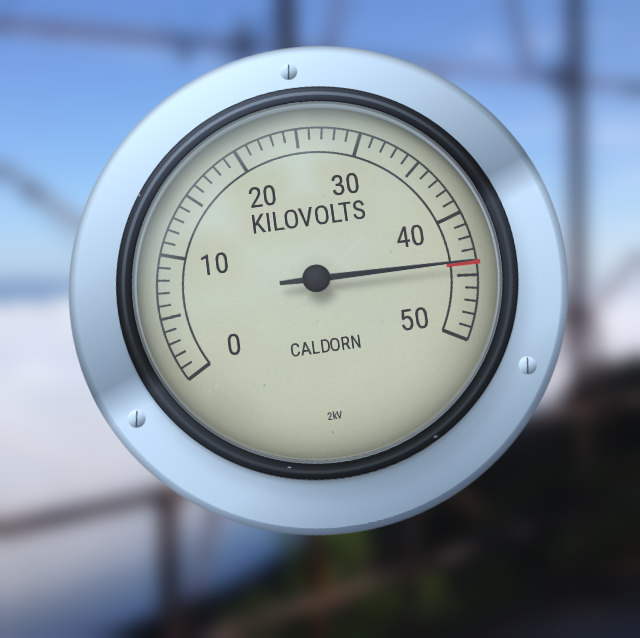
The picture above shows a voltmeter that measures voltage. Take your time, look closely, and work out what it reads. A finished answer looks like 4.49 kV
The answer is 44 kV
